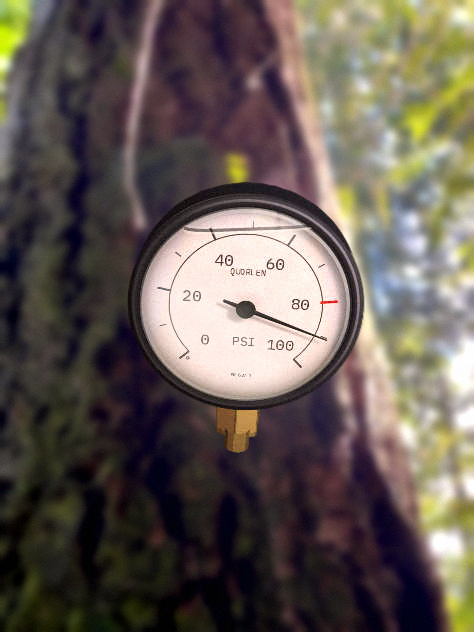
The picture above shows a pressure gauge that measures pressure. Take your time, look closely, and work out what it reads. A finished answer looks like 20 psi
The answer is 90 psi
